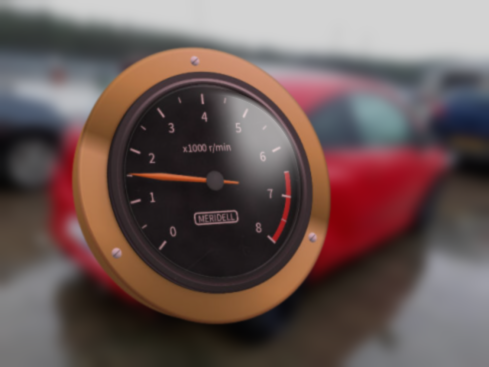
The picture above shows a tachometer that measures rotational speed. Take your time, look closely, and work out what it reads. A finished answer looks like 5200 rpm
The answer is 1500 rpm
